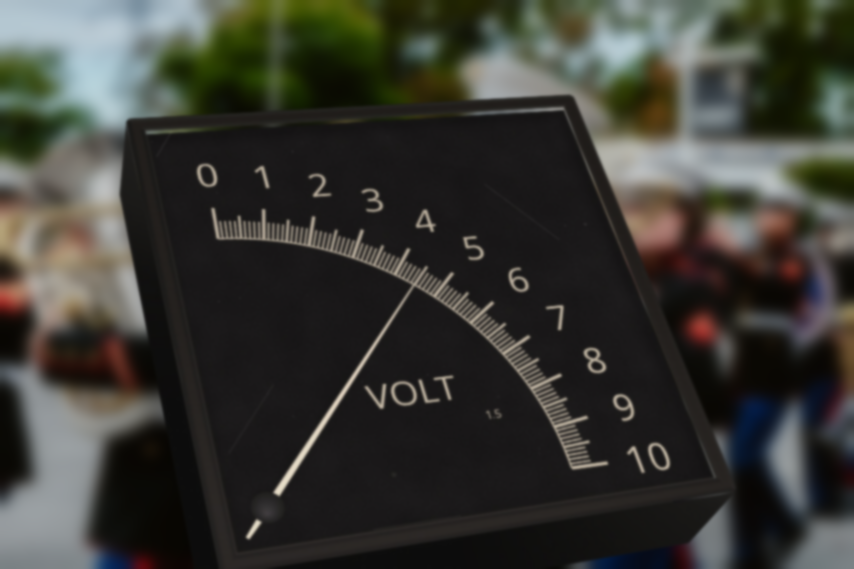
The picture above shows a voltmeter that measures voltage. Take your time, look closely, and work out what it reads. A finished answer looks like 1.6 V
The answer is 4.5 V
